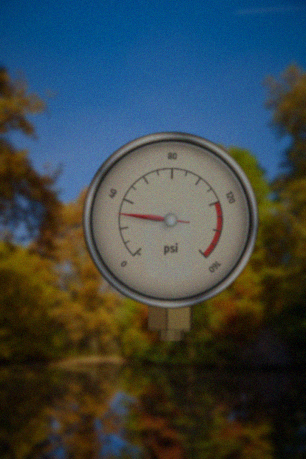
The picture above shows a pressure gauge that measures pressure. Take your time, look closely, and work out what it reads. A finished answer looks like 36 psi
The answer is 30 psi
